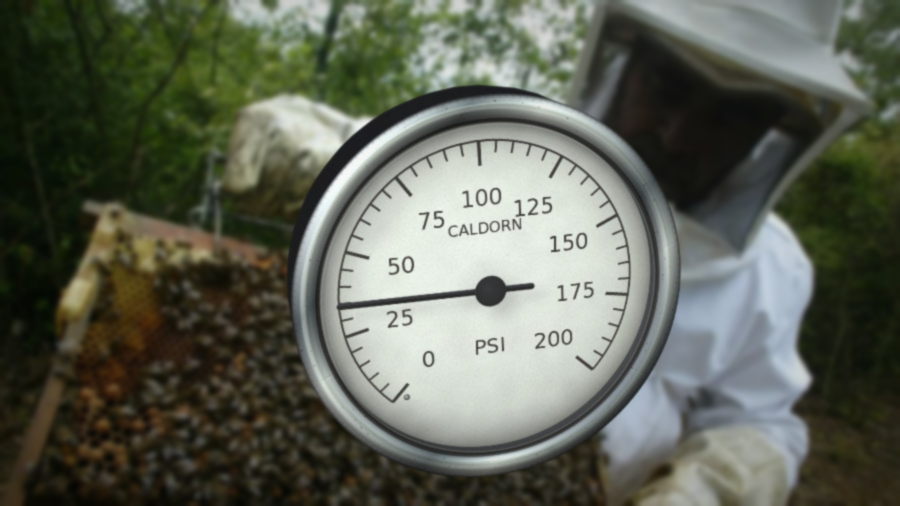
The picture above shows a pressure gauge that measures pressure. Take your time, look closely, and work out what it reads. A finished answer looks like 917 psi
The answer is 35 psi
